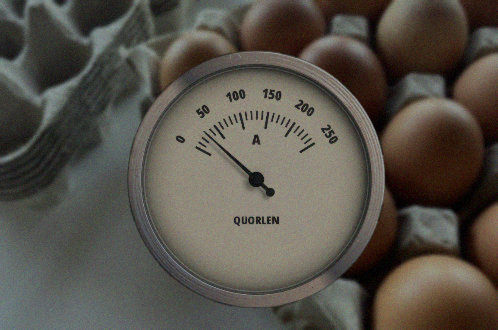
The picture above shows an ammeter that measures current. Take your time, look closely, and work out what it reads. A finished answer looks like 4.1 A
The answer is 30 A
